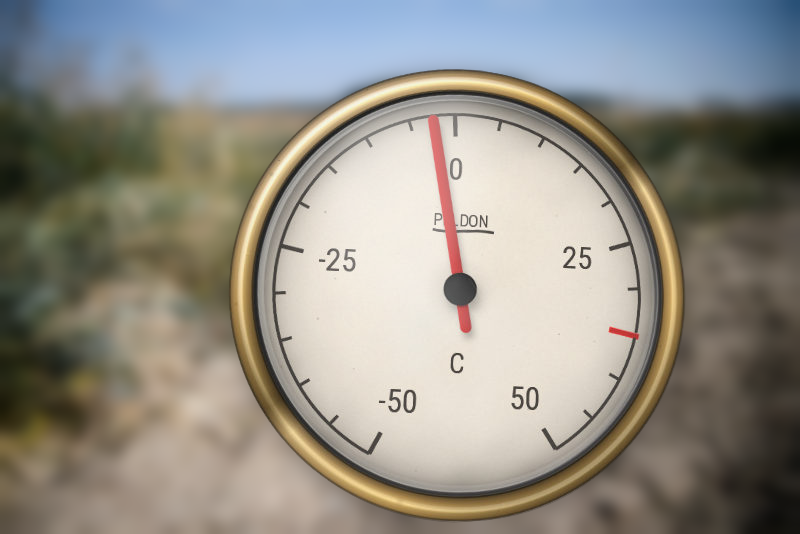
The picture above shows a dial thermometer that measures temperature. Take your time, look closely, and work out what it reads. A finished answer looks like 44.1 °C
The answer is -2.5 °C
